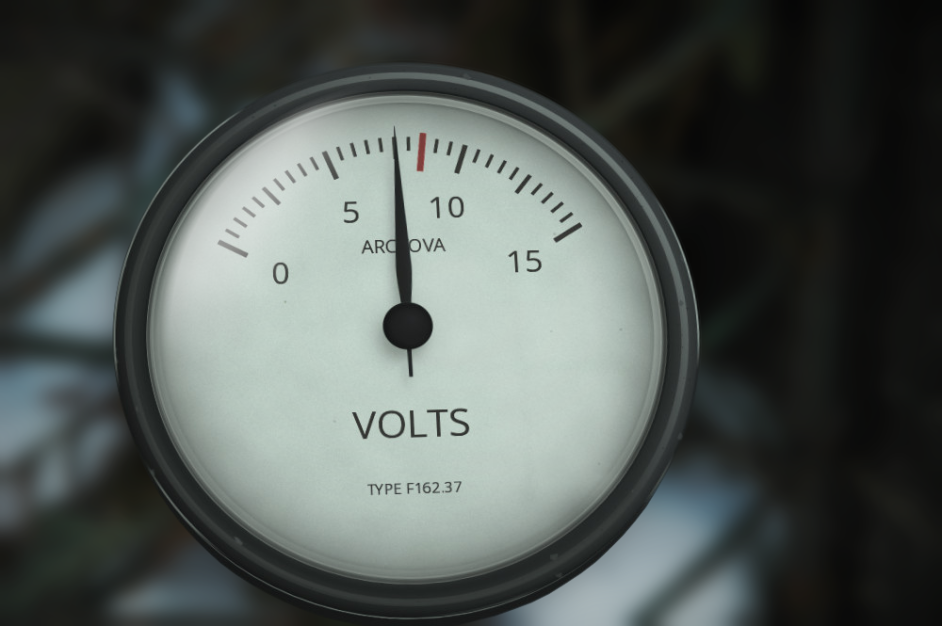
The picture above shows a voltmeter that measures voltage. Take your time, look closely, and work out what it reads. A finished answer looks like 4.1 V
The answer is 7.5 V
